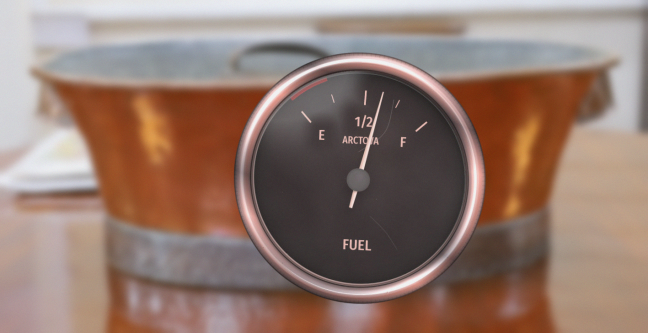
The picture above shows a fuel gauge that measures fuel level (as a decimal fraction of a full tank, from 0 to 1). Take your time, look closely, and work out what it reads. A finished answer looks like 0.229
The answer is 0.625
